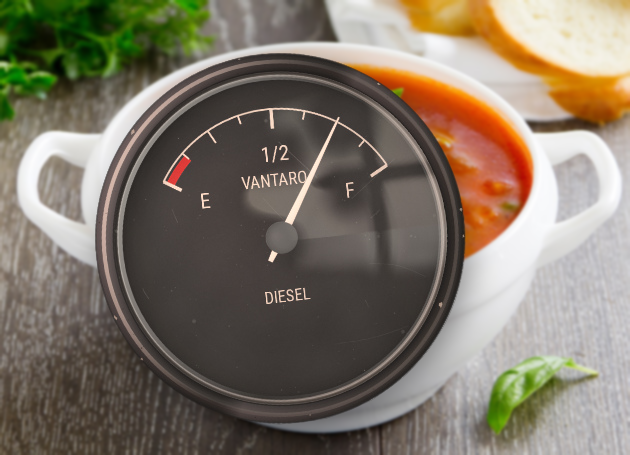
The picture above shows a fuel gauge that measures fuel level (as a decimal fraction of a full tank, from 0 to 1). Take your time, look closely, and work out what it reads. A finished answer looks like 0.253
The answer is 0.75
